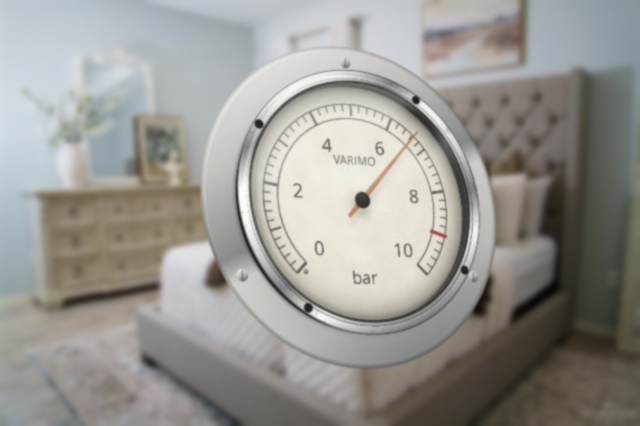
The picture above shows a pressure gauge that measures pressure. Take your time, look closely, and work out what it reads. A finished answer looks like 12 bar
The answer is 6.6 bar
